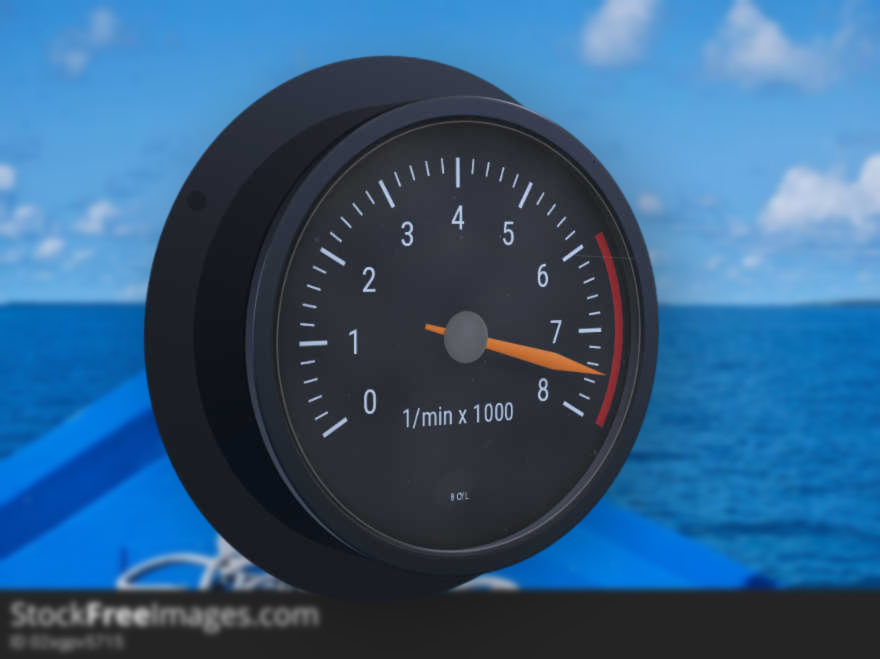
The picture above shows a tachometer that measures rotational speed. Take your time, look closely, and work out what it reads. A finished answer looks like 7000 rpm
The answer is 7500 rpm
